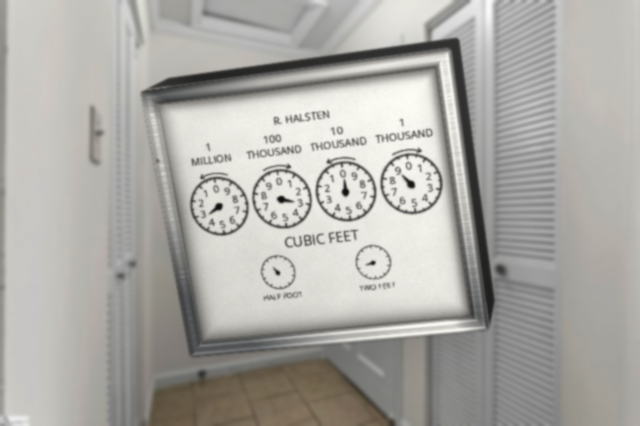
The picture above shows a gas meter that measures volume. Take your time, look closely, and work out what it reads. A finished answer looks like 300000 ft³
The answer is 329900 ft³
